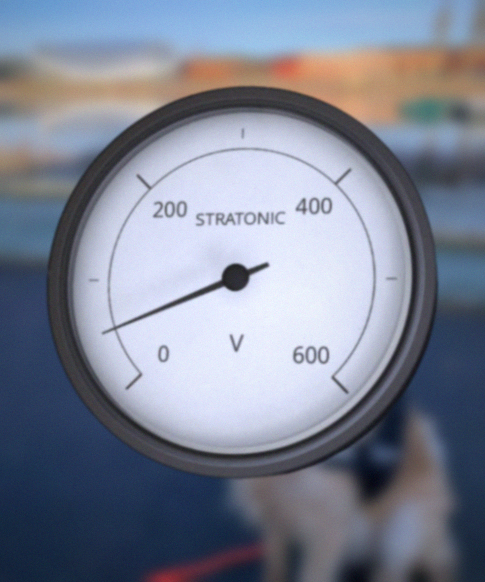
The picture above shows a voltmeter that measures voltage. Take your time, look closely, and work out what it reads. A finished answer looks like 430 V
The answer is 50 V
